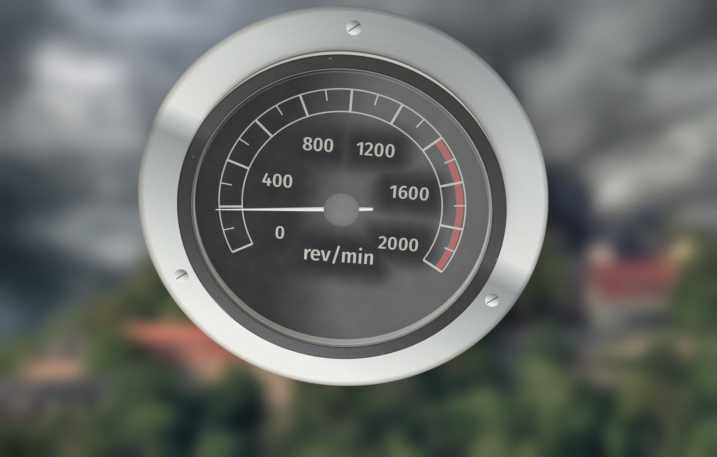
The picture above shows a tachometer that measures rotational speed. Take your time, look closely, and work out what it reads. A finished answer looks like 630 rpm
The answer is 200 rpm
